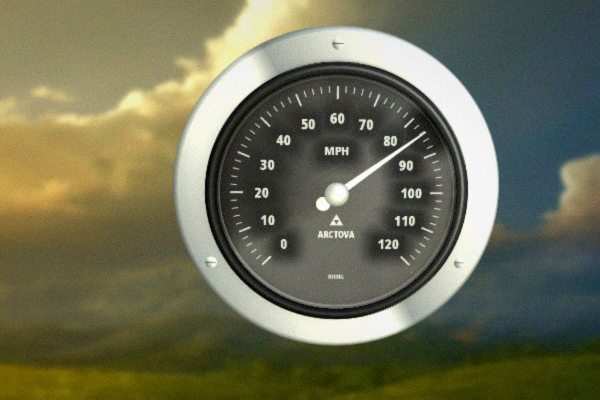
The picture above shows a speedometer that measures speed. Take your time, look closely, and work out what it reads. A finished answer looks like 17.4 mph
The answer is 84 mph
